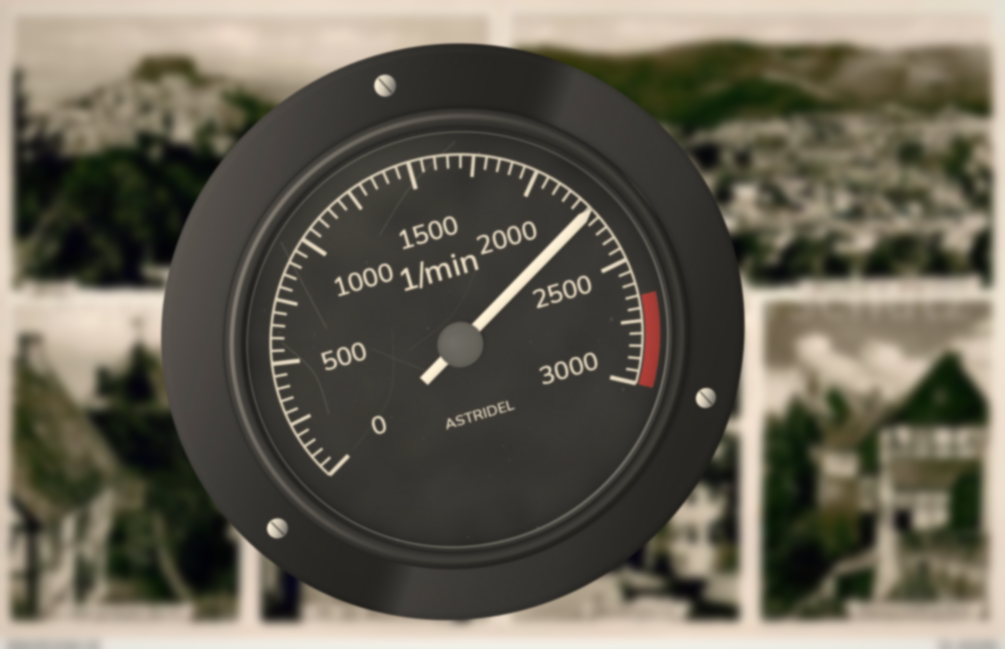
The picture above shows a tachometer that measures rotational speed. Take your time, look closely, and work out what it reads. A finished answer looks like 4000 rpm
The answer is 2250 rpm
